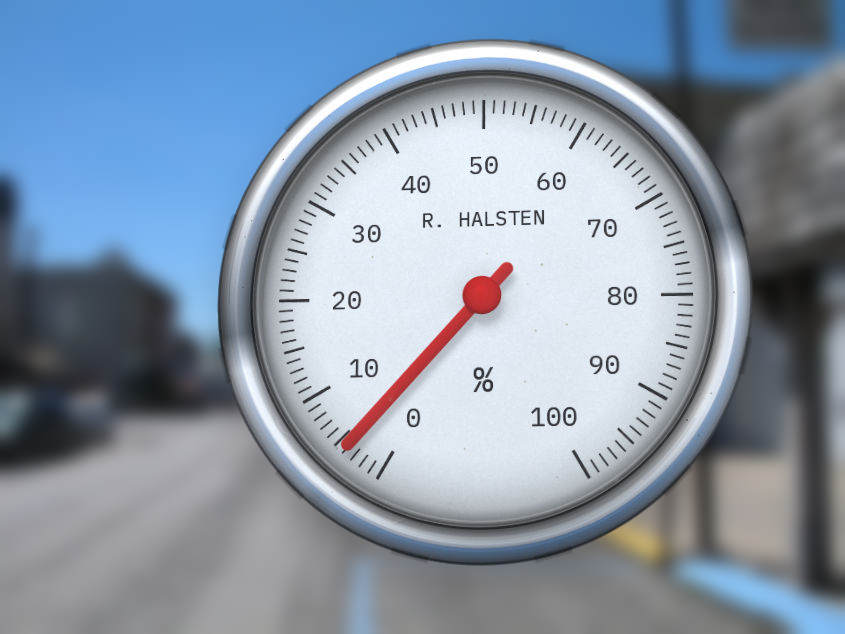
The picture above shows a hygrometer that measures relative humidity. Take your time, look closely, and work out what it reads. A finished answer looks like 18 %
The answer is 4 %
